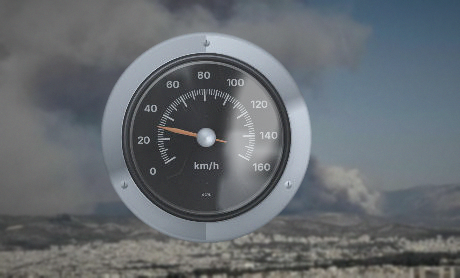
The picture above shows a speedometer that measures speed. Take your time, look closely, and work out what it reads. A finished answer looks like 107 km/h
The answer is 30 km/h
